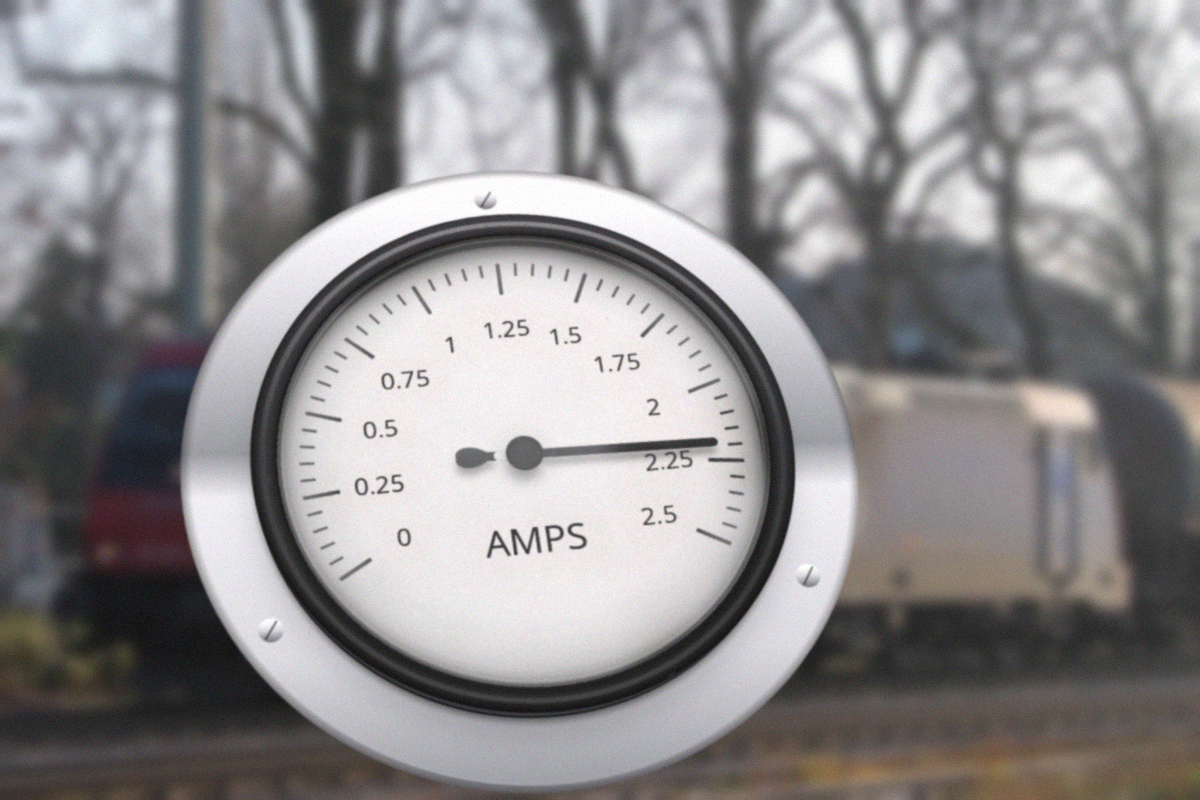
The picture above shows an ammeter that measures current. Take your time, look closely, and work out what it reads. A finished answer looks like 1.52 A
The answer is 2.2 A
